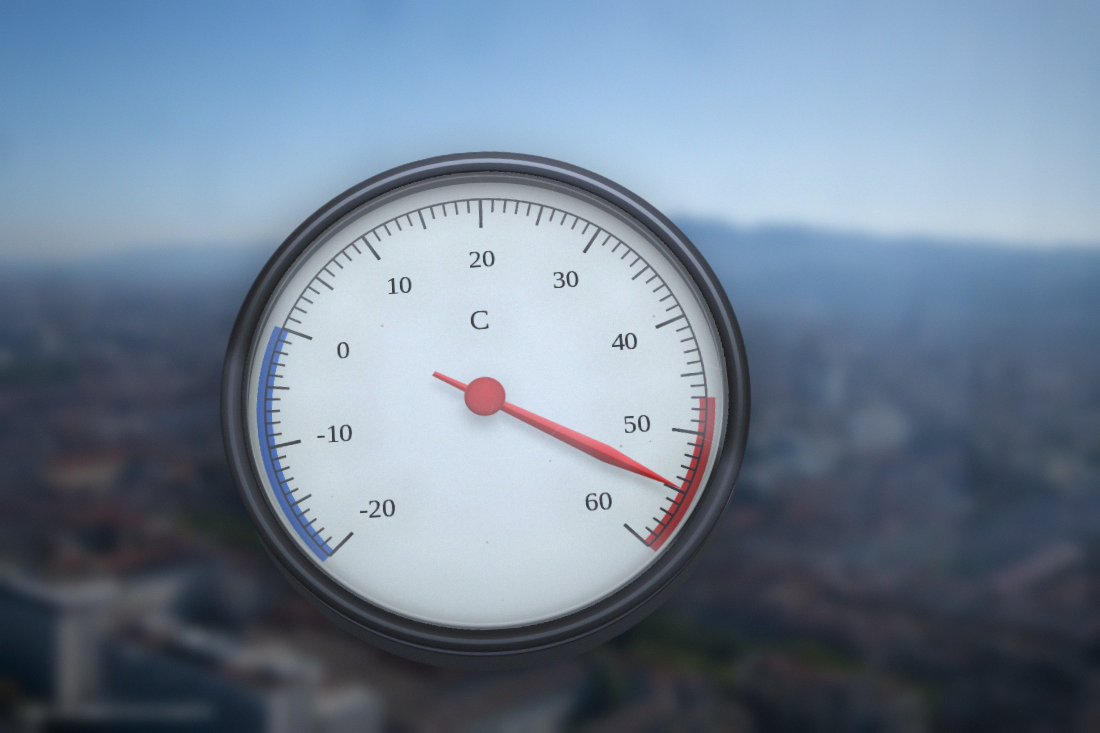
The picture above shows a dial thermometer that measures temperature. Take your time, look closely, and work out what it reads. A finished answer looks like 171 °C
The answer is 55 °C
